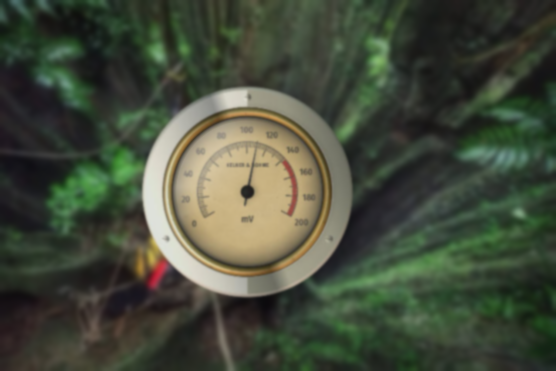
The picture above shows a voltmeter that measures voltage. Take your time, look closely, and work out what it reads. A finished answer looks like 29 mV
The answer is 110 mV
